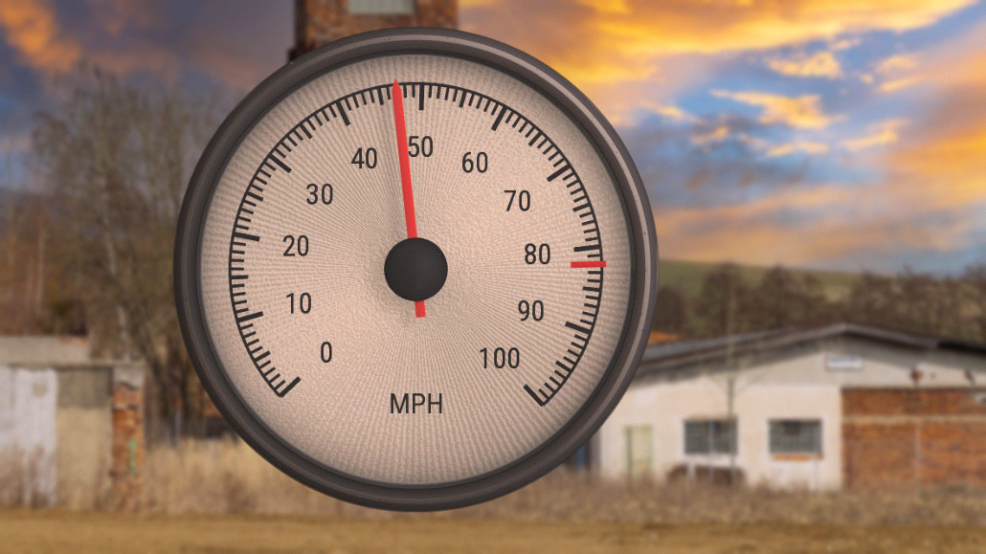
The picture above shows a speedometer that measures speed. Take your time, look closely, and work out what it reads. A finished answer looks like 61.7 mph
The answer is 47 mph
